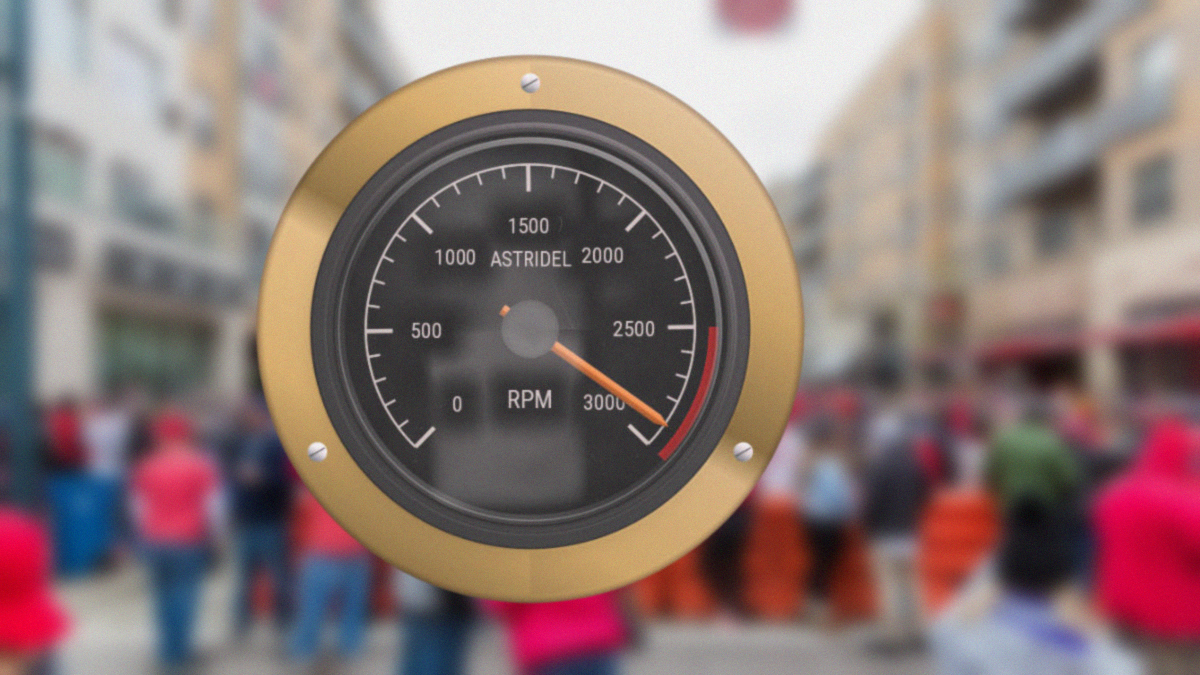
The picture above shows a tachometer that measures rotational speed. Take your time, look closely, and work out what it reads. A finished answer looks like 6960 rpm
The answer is 2900 rpm
